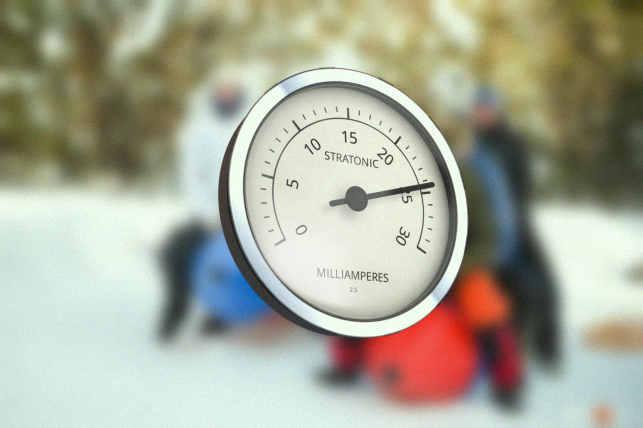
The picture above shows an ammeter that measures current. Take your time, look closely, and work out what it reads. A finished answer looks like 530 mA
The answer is 24.5 mA
